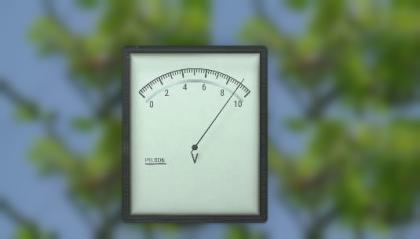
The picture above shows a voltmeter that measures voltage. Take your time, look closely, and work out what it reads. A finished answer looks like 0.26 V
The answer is 9 V
